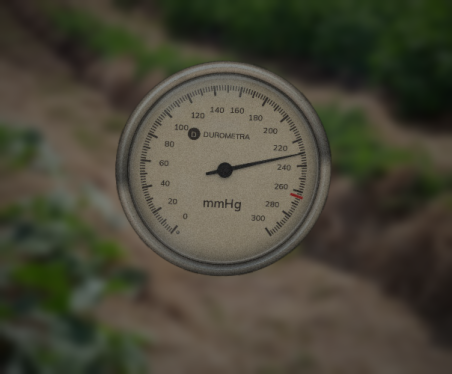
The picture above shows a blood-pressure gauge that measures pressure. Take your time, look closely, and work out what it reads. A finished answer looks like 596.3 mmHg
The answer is 230 mmHg
